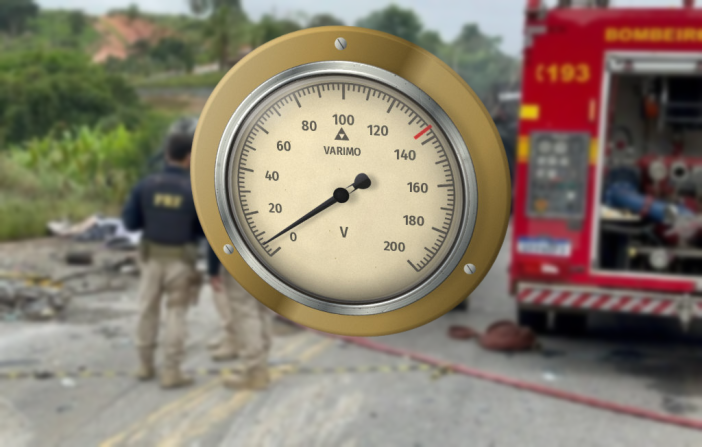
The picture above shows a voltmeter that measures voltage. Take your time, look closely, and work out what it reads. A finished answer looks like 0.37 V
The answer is 6 V
